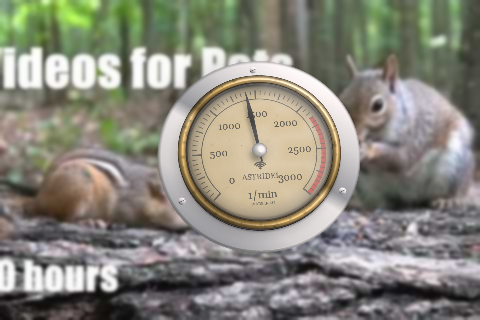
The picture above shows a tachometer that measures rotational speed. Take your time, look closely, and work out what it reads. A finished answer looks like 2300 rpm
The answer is 1400 rpm
